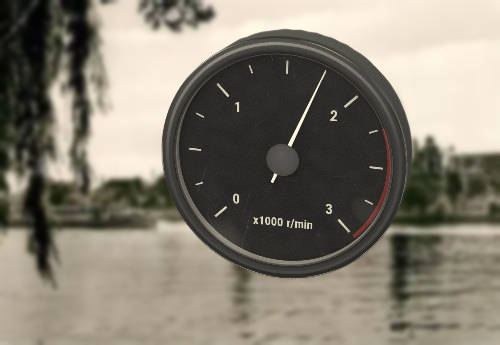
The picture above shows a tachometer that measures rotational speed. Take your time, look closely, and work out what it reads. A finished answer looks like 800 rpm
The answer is 1750 rpm
